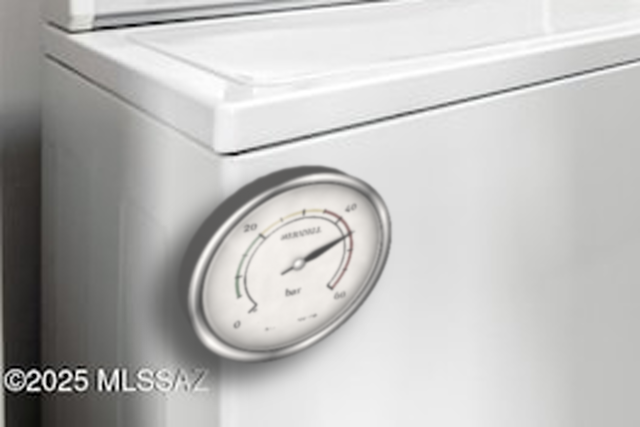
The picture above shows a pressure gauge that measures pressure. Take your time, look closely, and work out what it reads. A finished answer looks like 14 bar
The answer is 45 bar
